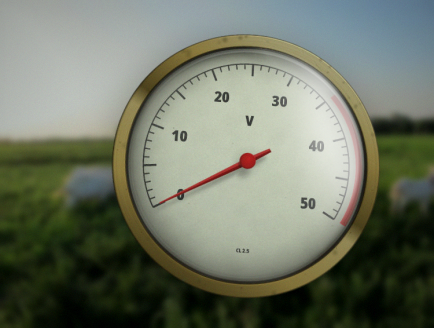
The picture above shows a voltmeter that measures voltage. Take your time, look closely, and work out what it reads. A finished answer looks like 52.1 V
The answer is 0 V
